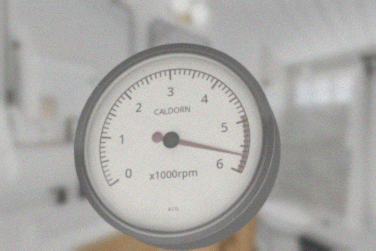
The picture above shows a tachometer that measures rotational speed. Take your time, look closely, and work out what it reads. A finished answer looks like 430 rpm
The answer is 5700 rpm
